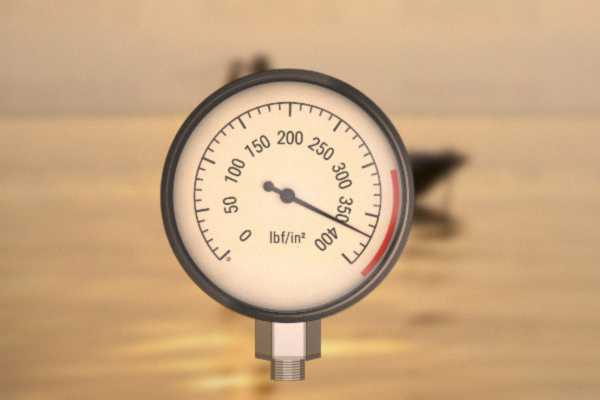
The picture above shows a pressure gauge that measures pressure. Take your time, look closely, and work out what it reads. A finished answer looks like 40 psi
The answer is 370 psi
